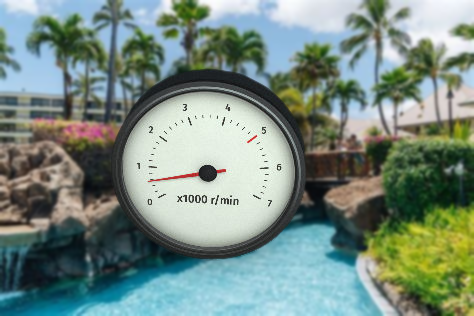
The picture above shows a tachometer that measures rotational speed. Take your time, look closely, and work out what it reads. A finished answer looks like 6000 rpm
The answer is 600 rpm
